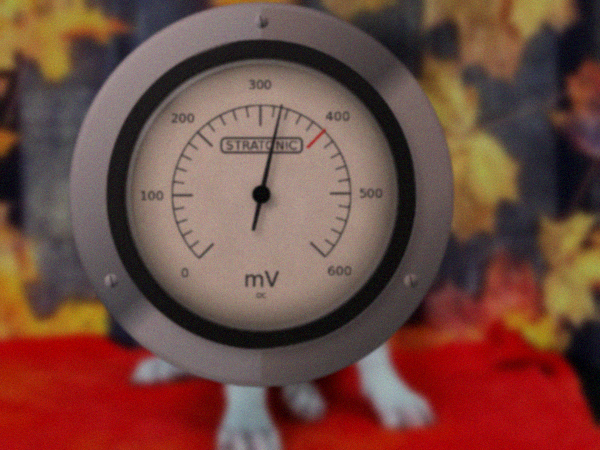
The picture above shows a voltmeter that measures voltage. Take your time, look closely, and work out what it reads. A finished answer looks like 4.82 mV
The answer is 330 mV
